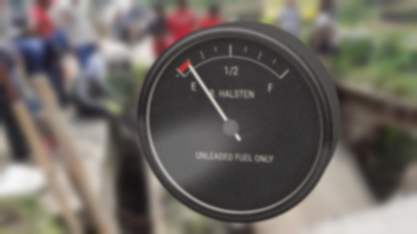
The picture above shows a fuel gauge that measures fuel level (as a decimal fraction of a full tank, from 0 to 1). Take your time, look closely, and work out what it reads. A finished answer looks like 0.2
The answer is 0.125
